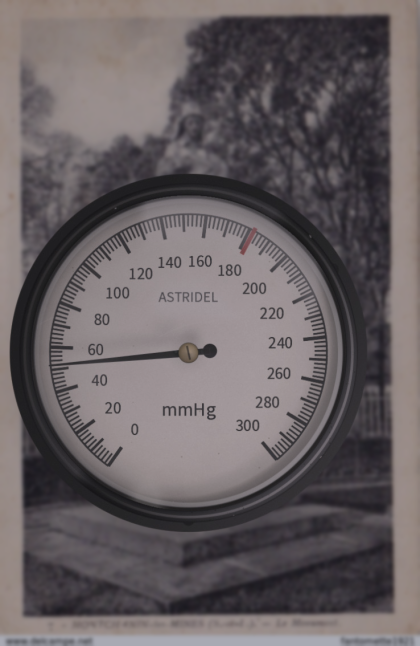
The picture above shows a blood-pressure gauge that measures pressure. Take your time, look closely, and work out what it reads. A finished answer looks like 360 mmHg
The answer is 52 mmHg
